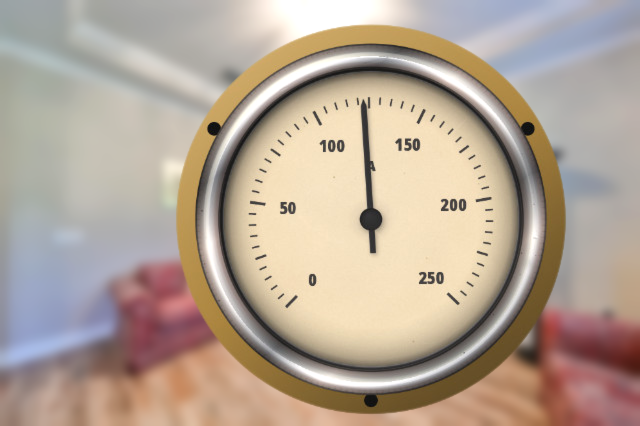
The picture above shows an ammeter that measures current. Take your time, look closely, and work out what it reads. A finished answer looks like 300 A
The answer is 122.5 A
